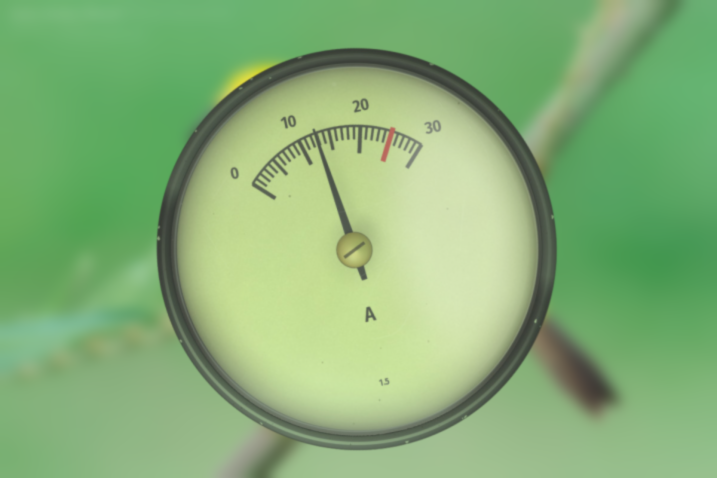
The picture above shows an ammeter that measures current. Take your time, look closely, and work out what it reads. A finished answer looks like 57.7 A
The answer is 13 A
